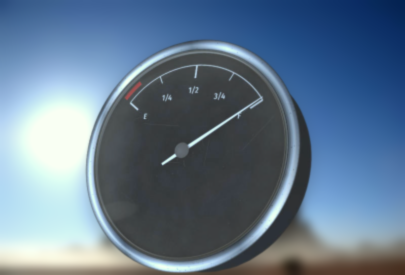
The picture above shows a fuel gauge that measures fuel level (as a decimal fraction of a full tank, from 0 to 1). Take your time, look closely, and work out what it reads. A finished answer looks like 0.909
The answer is 1
